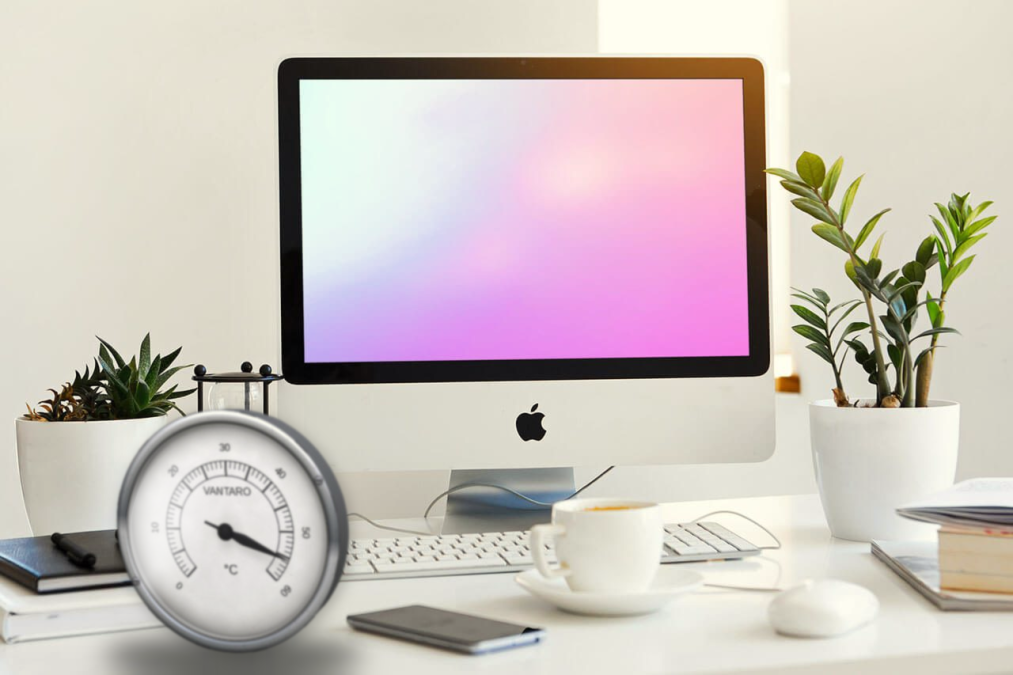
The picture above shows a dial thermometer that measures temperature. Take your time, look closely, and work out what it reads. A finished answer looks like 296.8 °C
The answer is 55 °C
